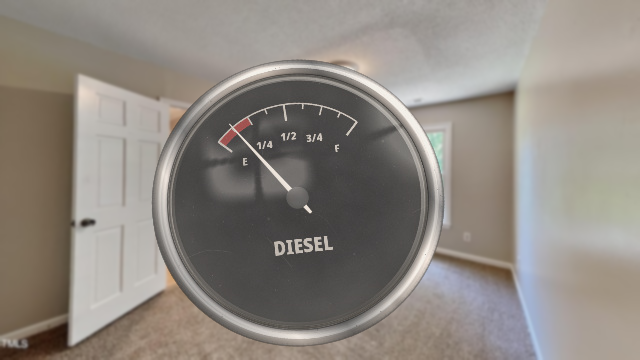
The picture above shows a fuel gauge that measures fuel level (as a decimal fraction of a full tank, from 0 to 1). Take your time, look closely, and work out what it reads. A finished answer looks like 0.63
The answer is 0.125
